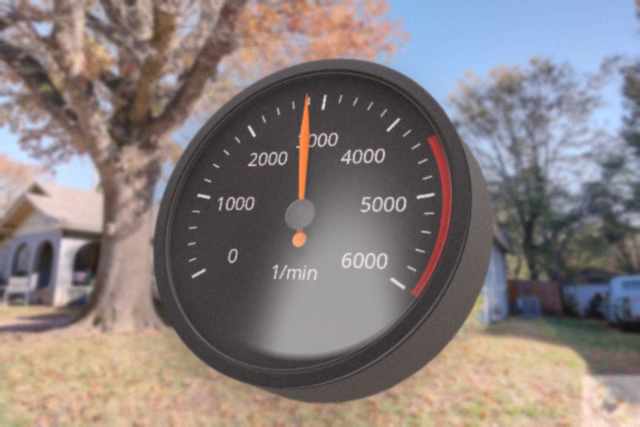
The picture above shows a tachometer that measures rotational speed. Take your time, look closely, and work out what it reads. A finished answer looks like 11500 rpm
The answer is 2800 rpm
